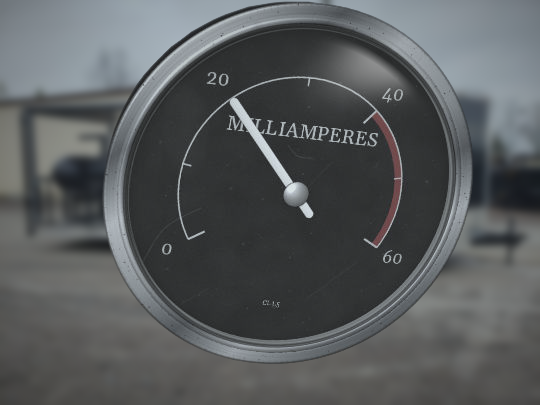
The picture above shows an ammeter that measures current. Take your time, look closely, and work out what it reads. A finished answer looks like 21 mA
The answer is 20 mA
